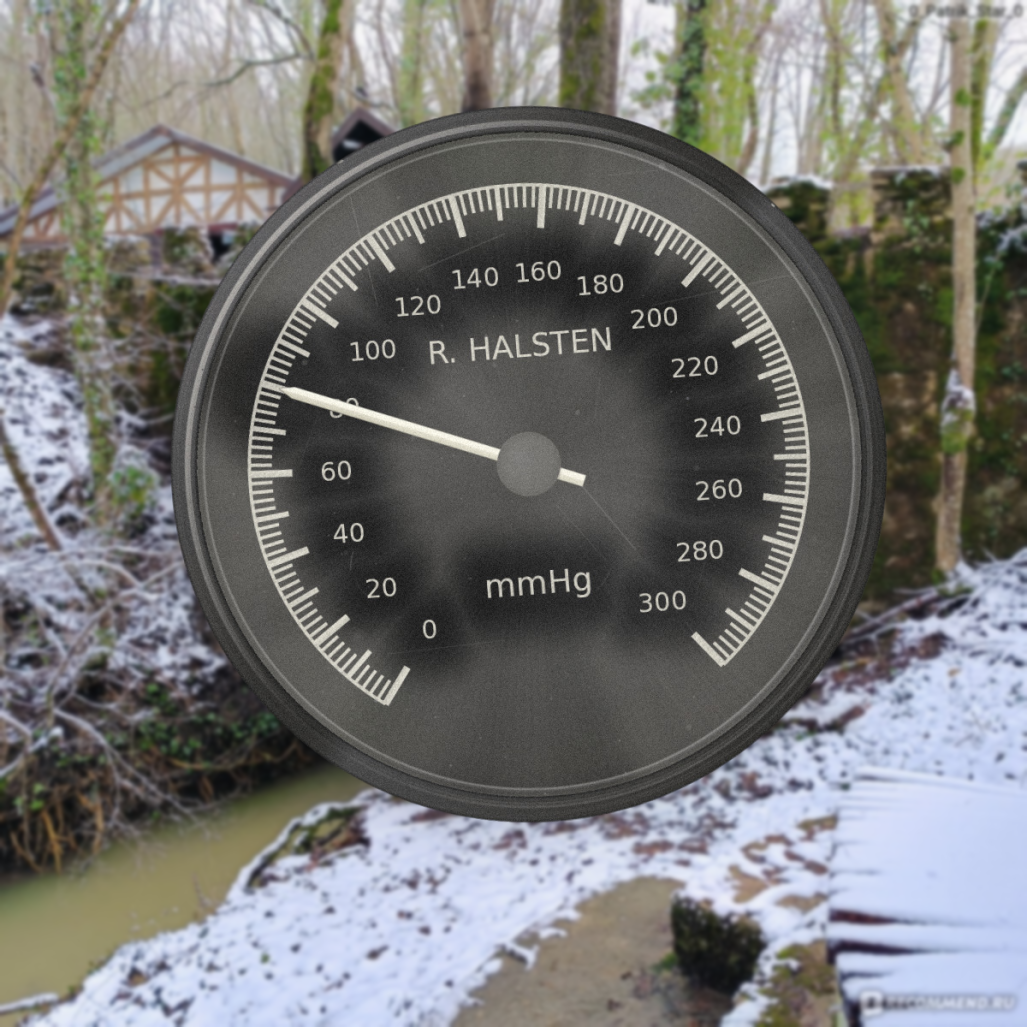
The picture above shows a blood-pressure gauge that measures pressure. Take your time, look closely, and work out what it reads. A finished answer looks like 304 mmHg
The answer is 80 mmHg
